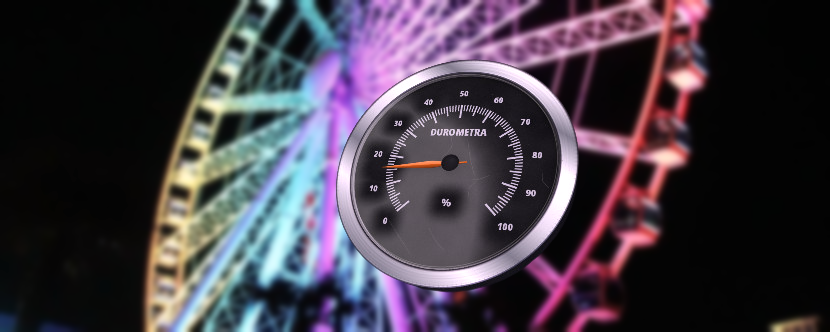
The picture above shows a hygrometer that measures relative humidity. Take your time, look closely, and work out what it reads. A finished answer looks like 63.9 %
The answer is 15 %
